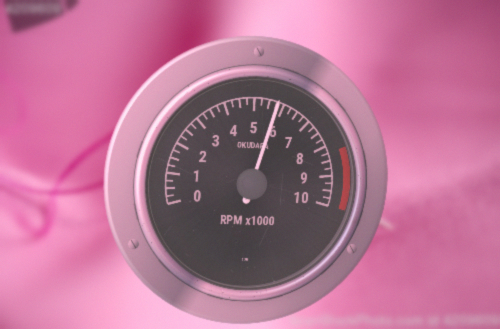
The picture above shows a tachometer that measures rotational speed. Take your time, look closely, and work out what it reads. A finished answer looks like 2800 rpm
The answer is 5750 rpm
